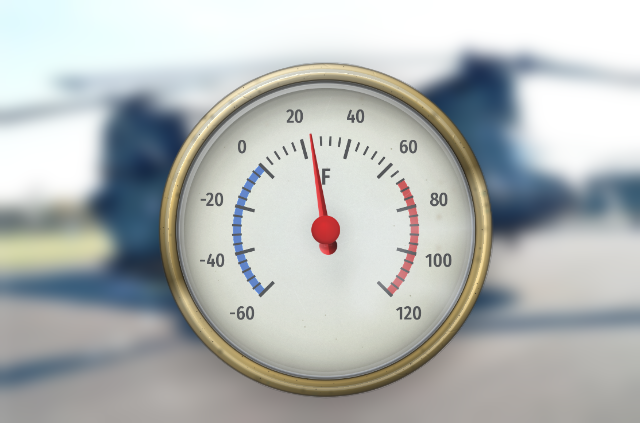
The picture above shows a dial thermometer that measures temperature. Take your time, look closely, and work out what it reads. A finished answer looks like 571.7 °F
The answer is 24 °F
